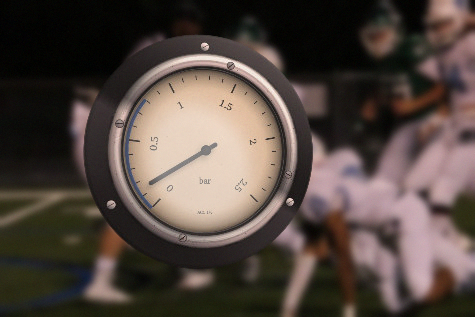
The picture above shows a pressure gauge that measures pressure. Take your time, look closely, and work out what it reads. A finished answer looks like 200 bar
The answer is 0.15 bar
